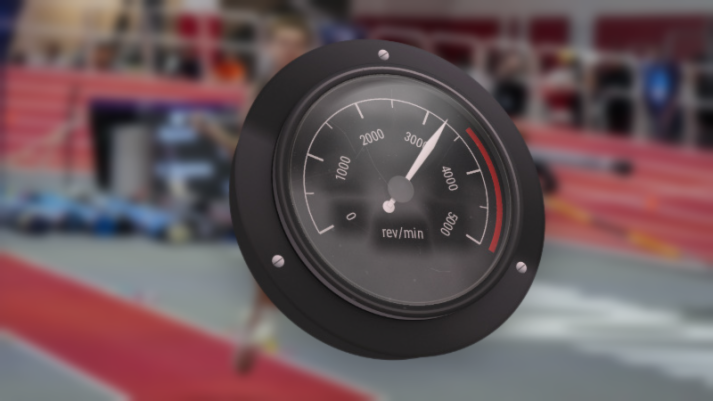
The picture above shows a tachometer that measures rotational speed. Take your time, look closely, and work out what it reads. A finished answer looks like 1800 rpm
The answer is 3250 rpm
